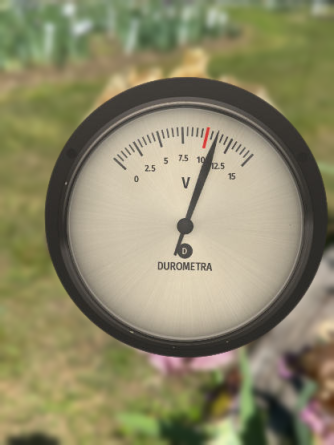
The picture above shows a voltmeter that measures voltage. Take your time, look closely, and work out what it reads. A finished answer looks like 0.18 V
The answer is 11 V
